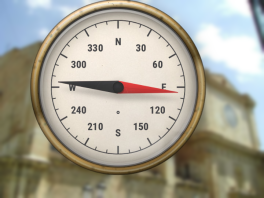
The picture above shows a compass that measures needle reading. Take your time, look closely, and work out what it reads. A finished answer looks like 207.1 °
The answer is 95 °
